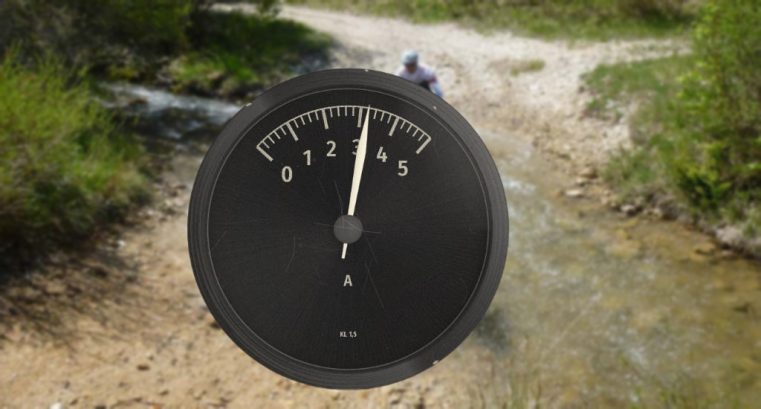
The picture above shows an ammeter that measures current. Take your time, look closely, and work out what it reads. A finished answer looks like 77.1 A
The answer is 3.2 A
